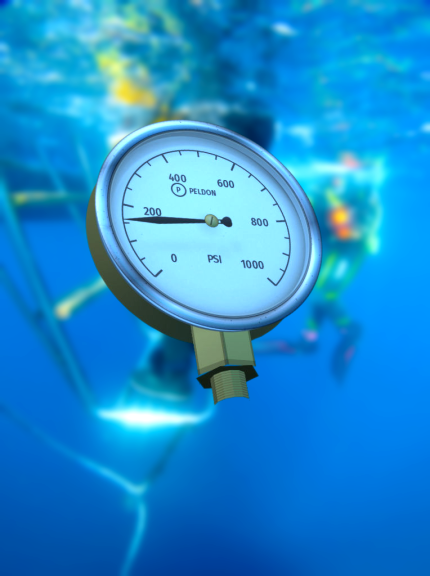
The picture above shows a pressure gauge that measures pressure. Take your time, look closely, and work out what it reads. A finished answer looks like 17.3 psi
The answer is 150 psi
